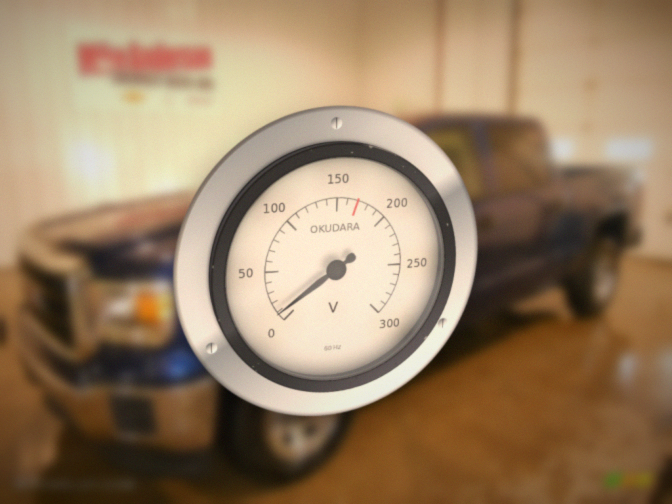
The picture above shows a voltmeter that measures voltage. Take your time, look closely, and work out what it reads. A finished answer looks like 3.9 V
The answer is 10 V
